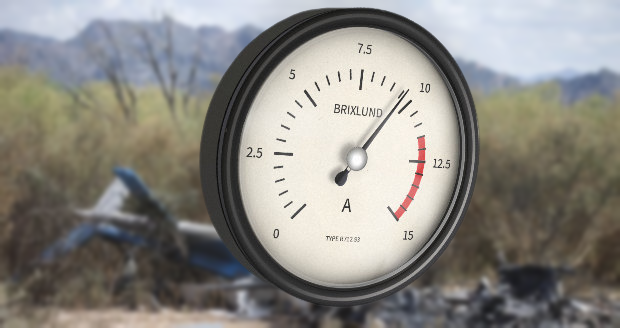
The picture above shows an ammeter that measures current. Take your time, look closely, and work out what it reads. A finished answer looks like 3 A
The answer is 9.5 A
